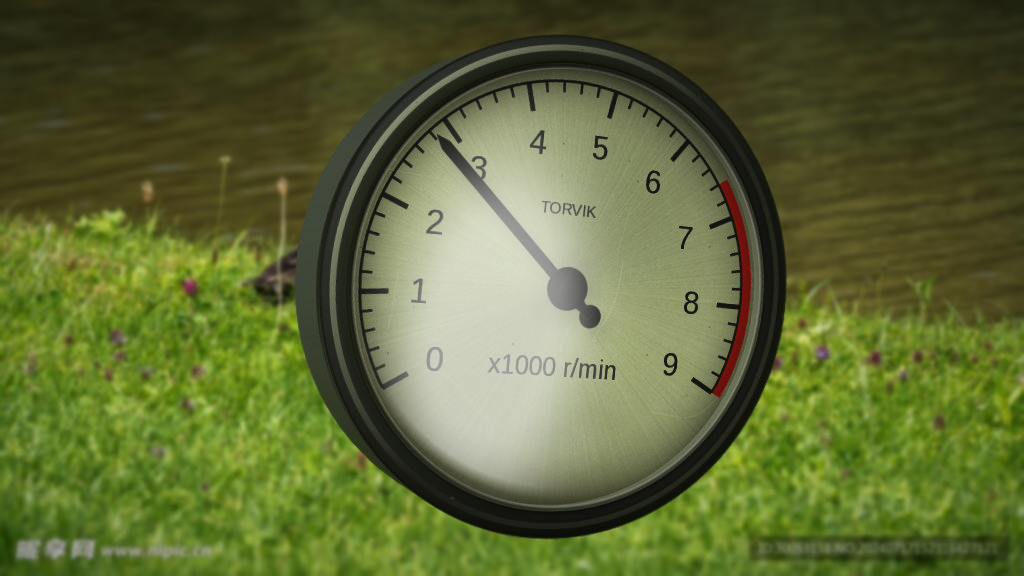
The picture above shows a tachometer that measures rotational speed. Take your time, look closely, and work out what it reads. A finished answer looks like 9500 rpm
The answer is 2800 rpm
